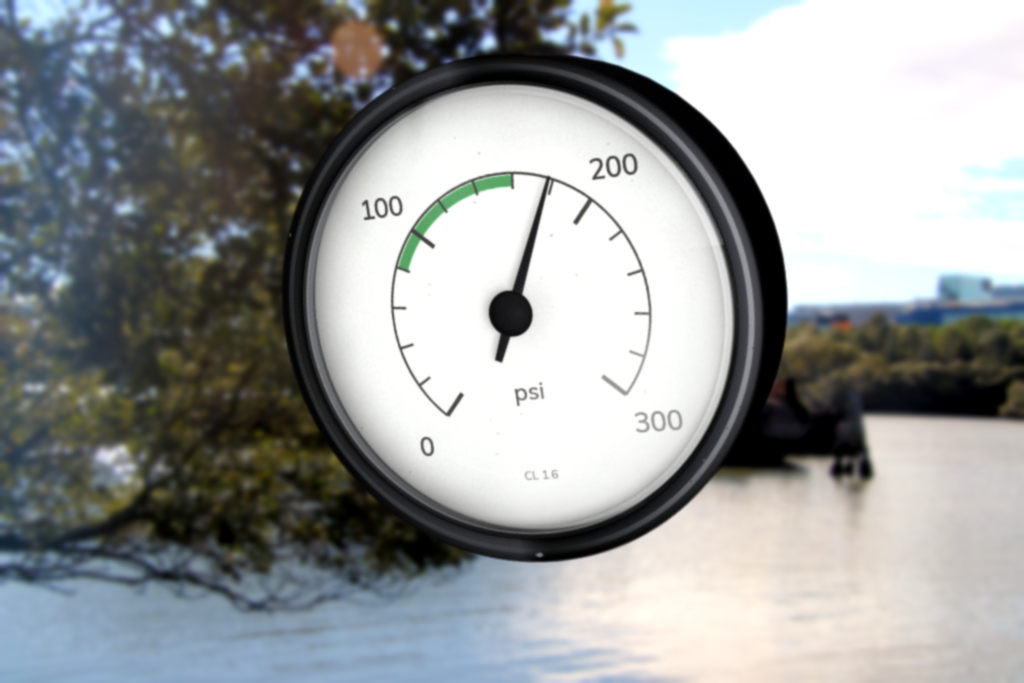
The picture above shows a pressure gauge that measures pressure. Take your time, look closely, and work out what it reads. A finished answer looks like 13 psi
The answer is 180 psi
